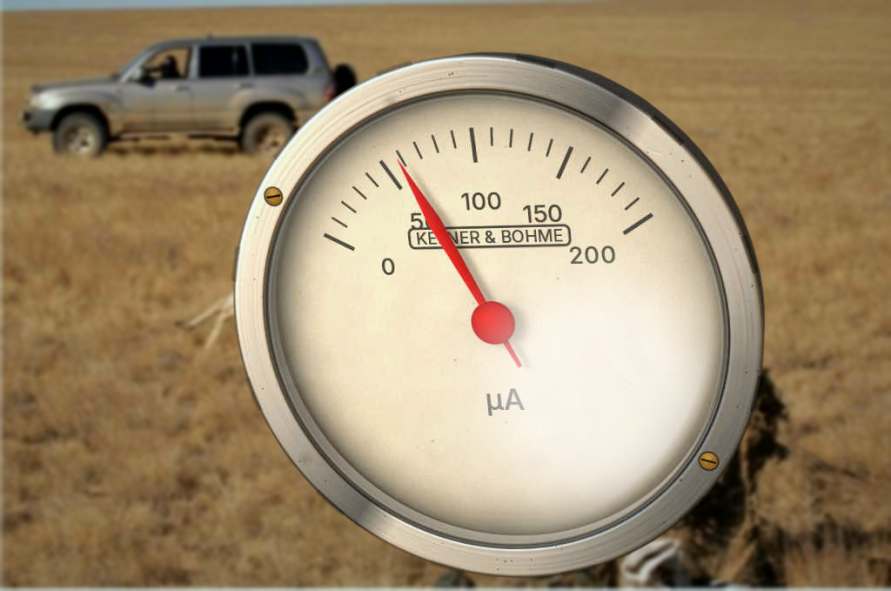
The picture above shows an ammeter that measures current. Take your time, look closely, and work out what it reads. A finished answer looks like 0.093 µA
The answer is 60 µA
